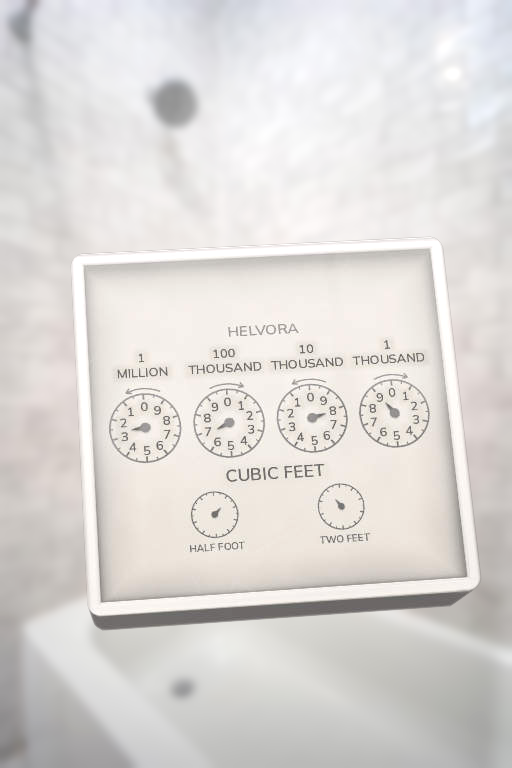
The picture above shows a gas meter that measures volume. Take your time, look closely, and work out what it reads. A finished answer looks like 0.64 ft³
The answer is 267900 ft³
